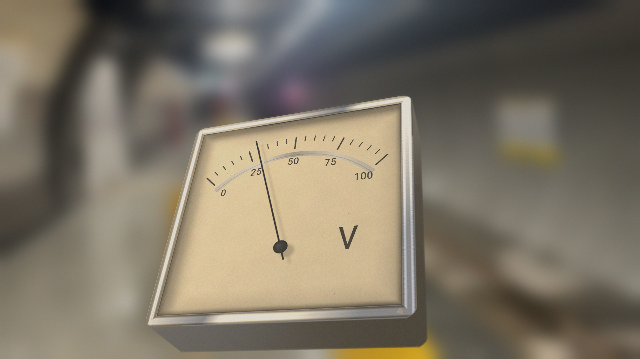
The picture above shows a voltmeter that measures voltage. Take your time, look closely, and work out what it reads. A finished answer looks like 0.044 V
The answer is 30 V
